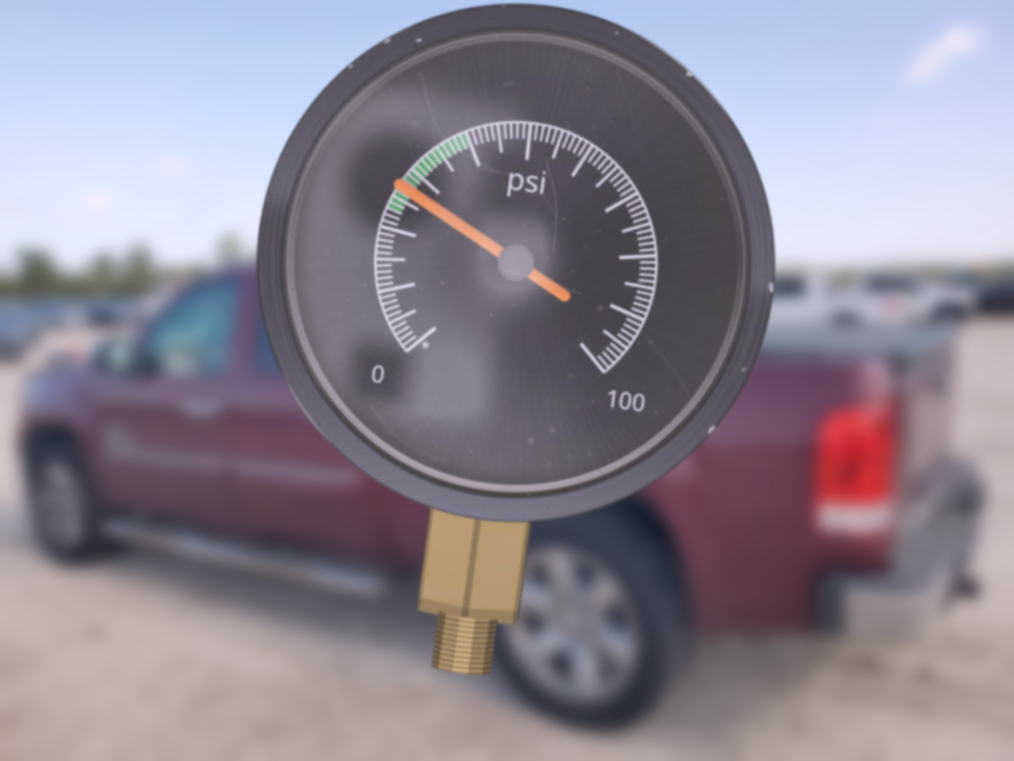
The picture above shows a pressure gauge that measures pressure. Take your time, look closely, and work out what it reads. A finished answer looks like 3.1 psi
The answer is 27 psi
